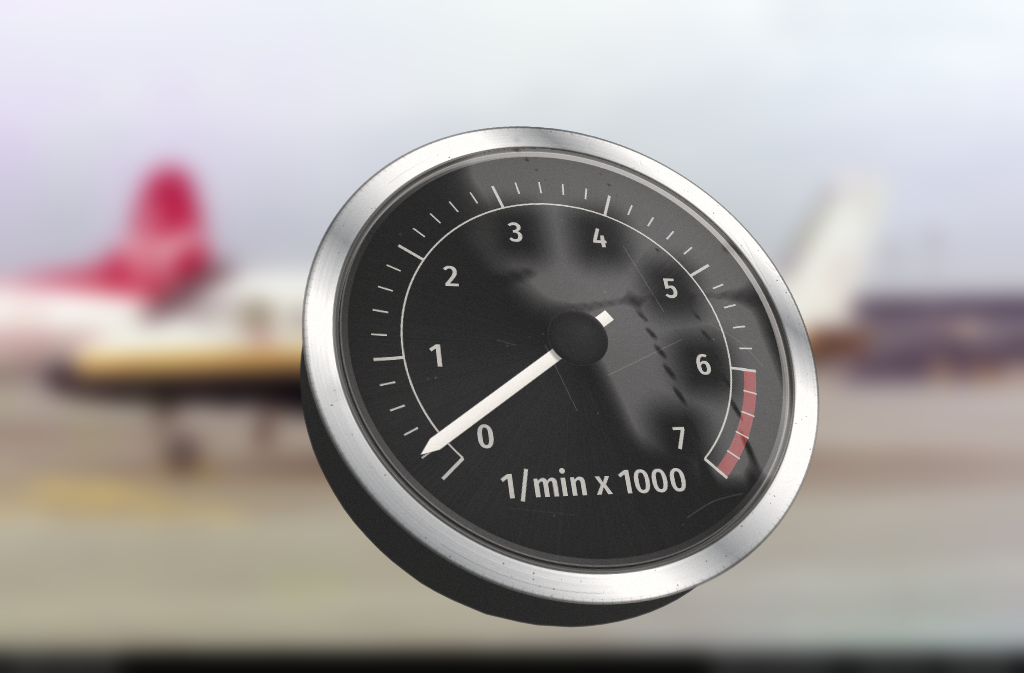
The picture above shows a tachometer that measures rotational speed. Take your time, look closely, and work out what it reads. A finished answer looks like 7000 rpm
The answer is 200 rpm
